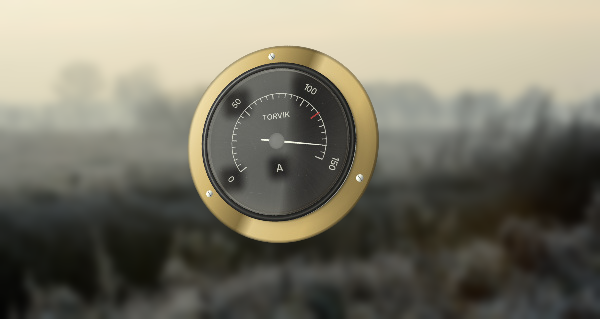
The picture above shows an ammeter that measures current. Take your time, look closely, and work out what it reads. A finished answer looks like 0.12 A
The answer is 140 A
